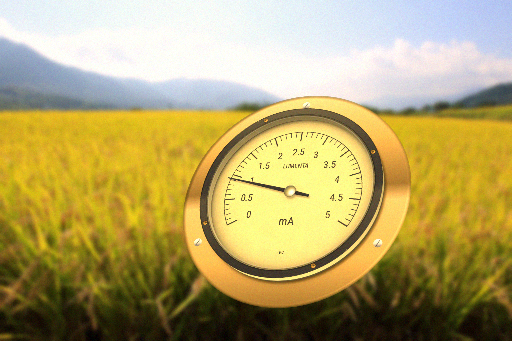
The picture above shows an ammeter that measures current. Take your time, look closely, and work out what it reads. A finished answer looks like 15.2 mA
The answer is 0.9 mA
